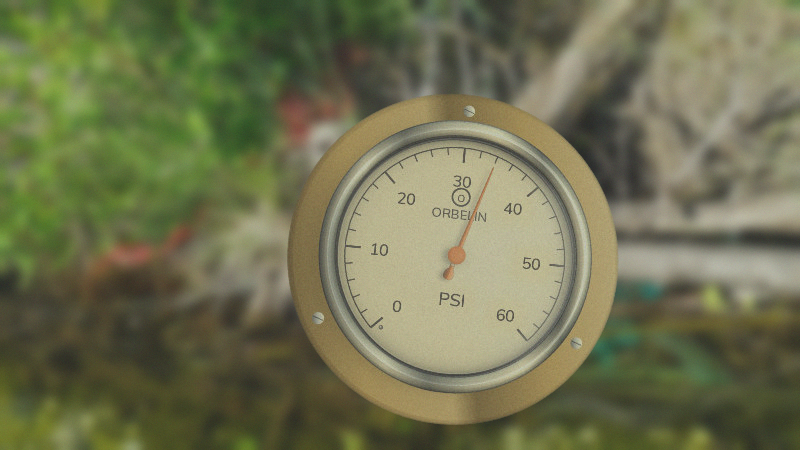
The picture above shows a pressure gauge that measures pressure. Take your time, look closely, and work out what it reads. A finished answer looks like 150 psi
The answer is 34 psi
